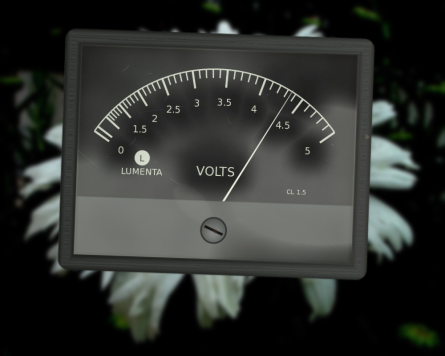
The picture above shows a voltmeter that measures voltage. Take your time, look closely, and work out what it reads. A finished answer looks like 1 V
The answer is 4.35 V
